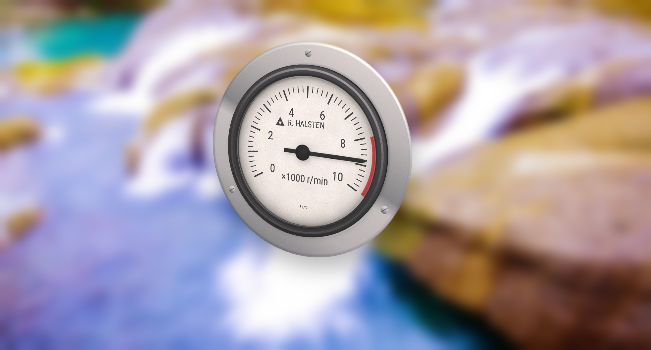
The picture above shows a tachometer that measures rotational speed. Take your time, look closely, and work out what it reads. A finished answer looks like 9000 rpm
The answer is 8800 rpm
